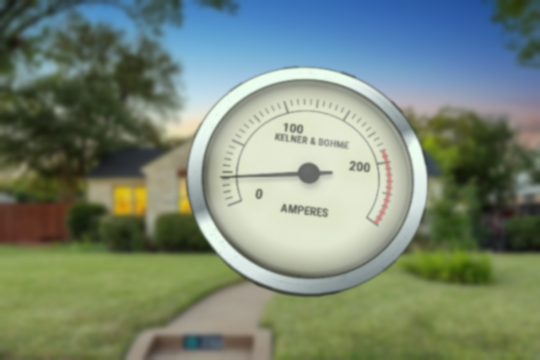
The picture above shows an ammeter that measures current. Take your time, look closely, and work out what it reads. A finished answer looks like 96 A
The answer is 20 A
